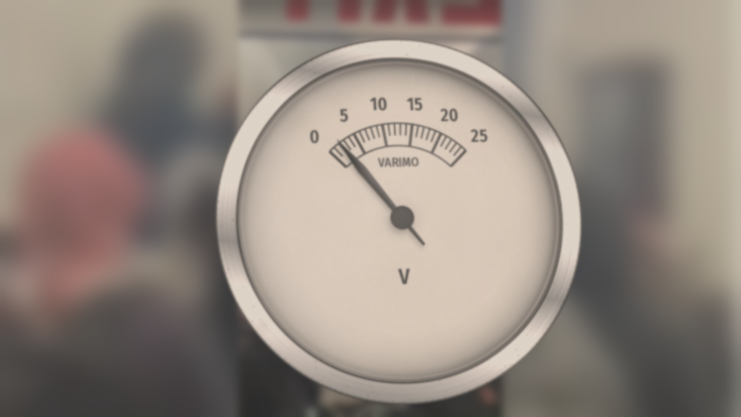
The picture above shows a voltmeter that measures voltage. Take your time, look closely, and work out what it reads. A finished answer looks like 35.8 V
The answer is 2 V
